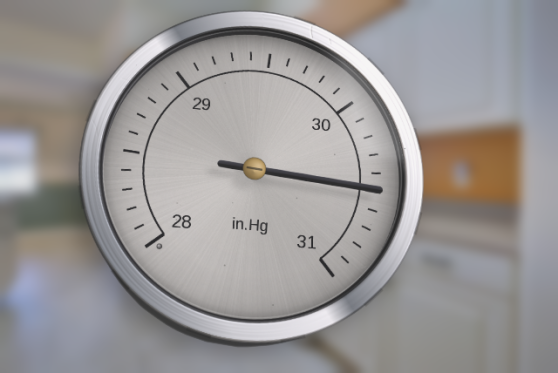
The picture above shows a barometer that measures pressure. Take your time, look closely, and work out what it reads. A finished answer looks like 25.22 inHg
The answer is 30.5 inHg
